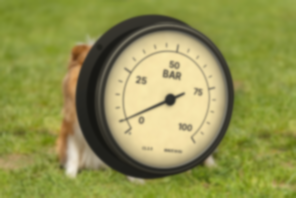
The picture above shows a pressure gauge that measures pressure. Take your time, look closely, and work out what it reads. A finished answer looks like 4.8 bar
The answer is 5 bar
